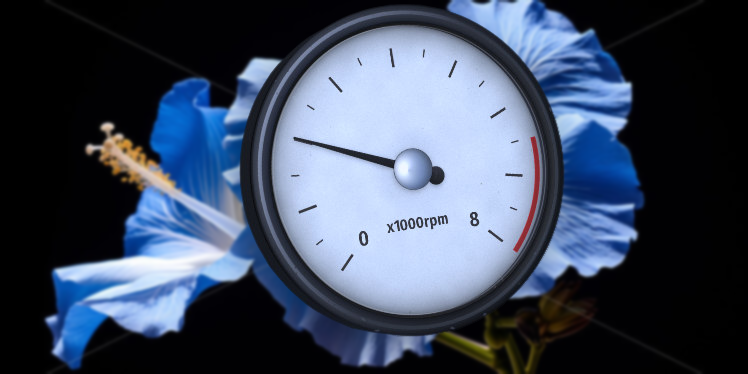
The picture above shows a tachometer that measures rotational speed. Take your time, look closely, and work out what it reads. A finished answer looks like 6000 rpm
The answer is 2000 rpm
